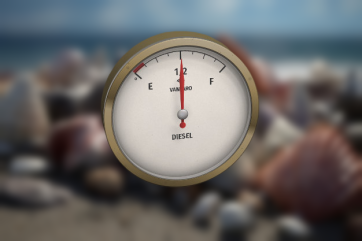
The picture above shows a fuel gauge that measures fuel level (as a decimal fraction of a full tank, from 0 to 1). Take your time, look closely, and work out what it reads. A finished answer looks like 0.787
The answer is 0.5
